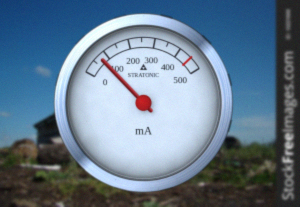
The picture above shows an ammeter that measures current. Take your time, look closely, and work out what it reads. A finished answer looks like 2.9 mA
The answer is 75 mA
